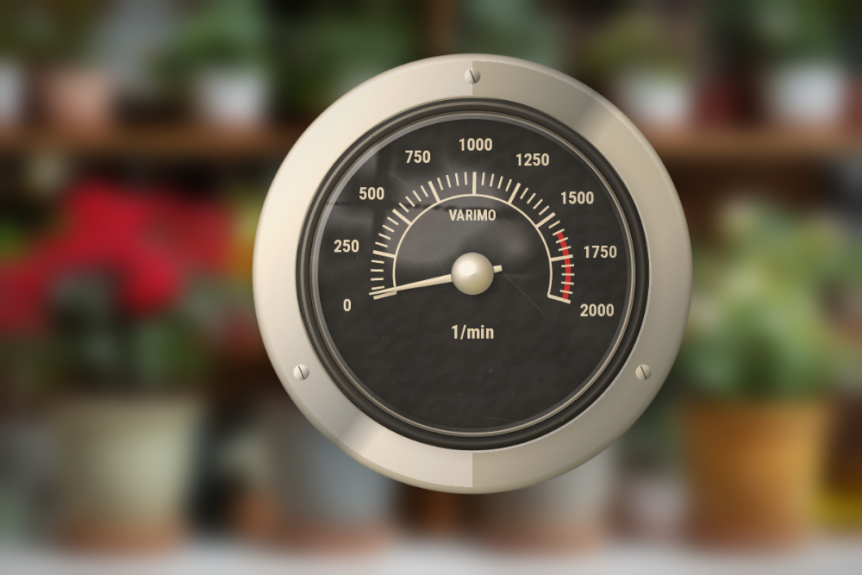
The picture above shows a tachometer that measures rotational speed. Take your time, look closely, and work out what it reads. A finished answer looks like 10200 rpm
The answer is 25 rpm
